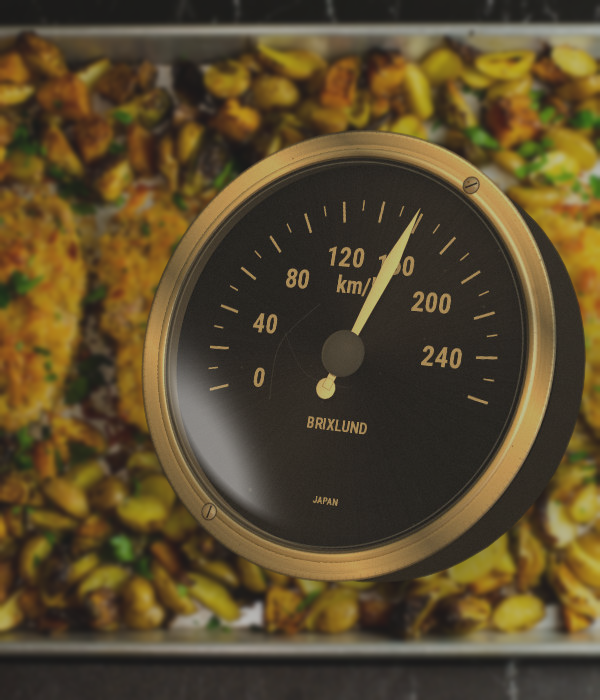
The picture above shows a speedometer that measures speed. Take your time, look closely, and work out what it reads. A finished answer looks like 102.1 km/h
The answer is 160 km/h
